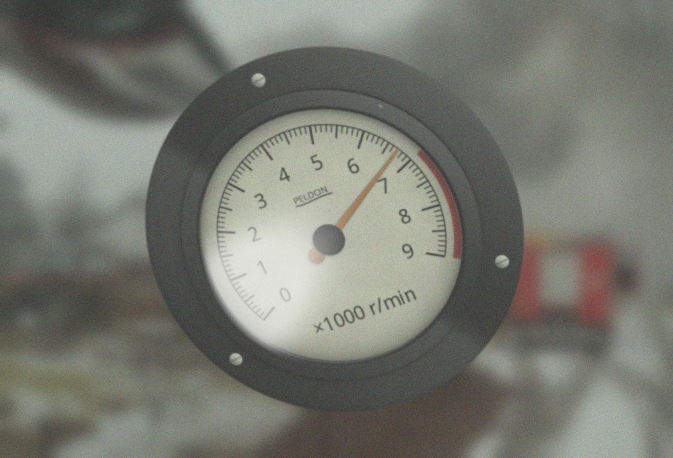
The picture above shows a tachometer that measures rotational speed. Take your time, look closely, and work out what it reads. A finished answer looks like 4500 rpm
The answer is 6700 rpm
